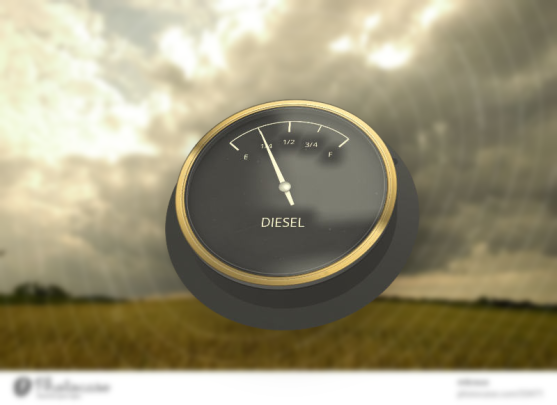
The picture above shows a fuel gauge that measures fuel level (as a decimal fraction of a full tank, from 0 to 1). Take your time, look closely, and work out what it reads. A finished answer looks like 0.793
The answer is 0.25
